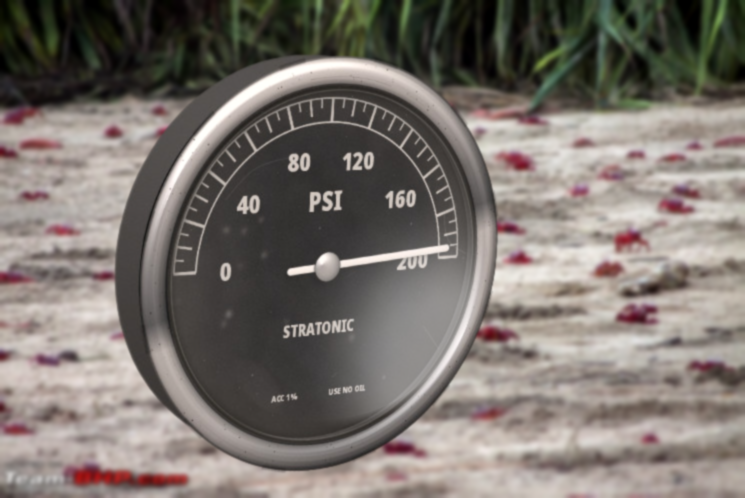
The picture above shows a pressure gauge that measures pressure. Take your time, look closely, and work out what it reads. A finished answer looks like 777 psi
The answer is 195 psi
